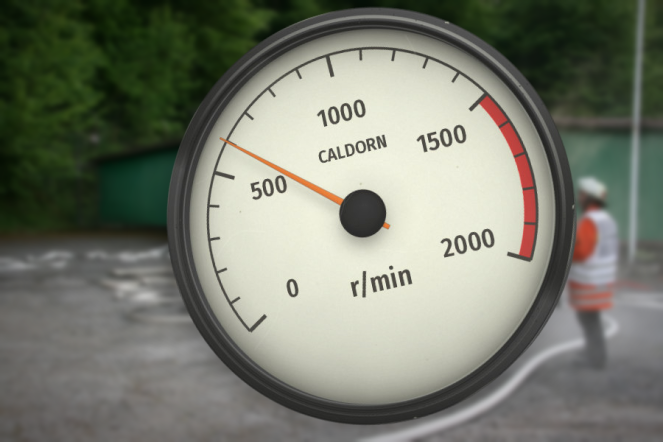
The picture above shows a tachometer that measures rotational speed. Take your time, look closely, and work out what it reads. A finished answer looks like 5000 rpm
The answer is 600 rpm
